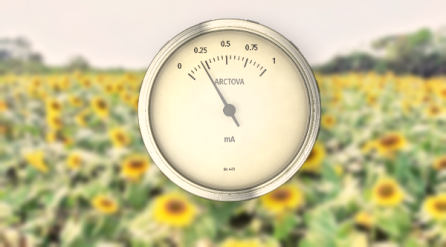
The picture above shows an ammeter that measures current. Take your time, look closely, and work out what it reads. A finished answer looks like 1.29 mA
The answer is 0.2 mA
